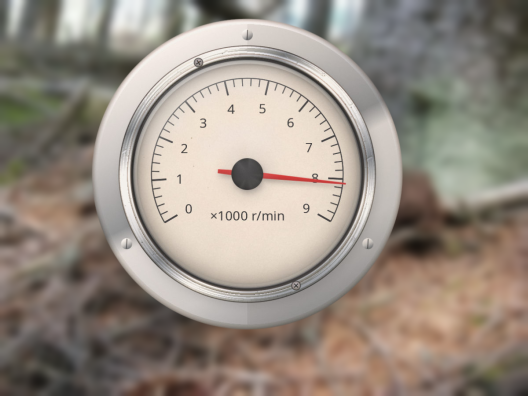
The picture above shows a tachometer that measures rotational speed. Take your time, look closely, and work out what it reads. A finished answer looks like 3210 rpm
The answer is 8100 rpm
